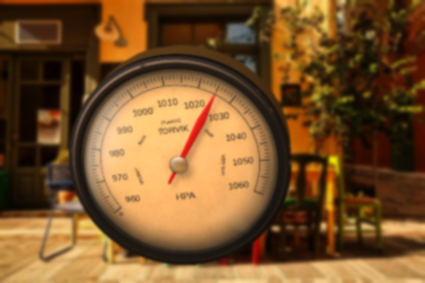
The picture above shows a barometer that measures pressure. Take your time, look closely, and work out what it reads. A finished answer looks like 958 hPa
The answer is 1025 hPa
